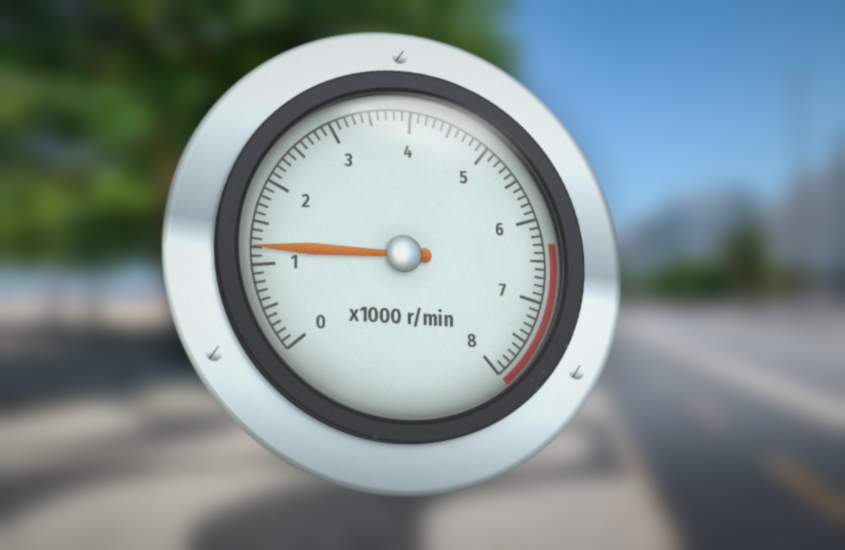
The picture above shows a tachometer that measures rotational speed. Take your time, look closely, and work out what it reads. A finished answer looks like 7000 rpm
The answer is 1200 rpm
